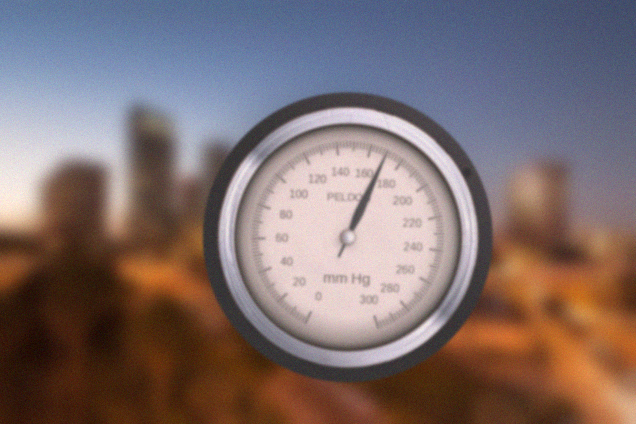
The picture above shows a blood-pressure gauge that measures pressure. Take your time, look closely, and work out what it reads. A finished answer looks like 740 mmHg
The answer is 170 mmHg
